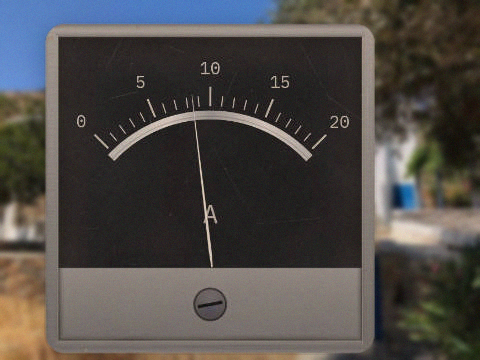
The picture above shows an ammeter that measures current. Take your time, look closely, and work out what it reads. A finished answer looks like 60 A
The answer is 8.5 A
